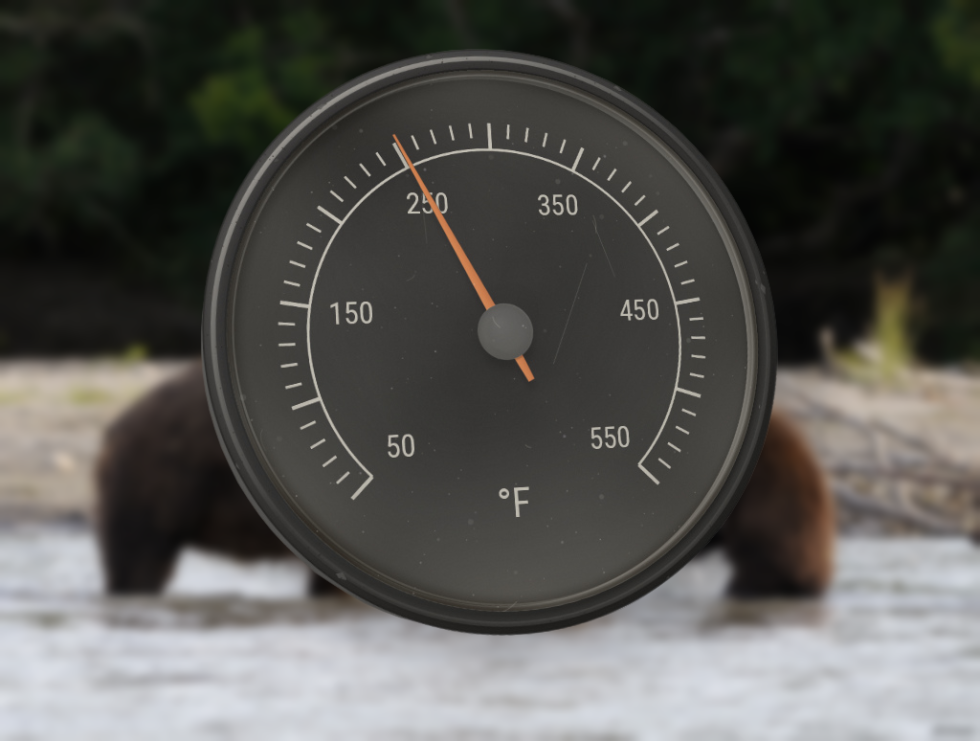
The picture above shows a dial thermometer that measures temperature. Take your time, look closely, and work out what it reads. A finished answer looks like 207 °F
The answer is 250 °F
